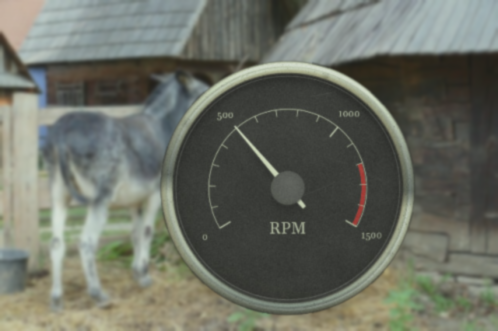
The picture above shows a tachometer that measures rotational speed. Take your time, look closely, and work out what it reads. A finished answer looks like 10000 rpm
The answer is 500 rpm
